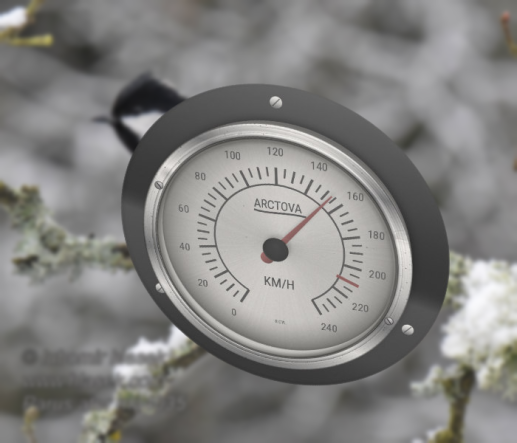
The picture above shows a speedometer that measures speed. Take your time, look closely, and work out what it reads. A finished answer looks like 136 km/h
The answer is 152.5 km/h
